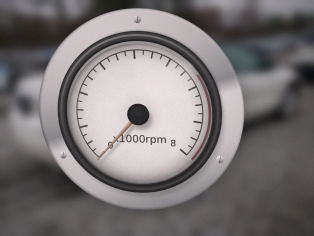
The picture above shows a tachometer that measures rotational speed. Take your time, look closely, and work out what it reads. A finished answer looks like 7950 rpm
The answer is 0 rpm
